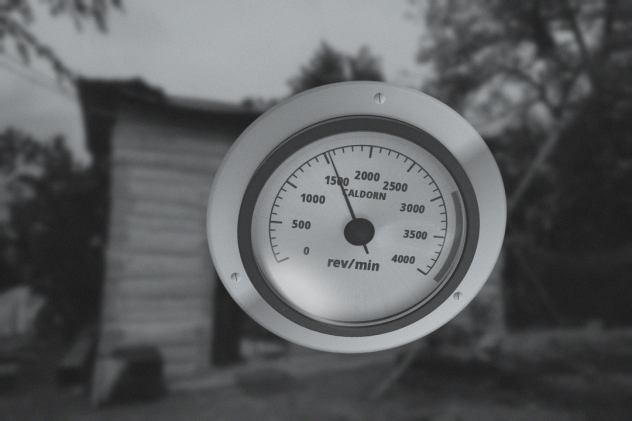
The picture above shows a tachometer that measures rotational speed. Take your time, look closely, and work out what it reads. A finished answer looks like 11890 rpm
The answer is 1550 rpm
